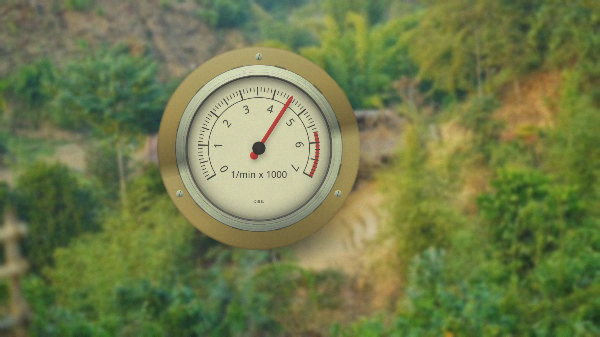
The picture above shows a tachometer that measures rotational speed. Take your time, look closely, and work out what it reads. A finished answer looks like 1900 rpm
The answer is 4500 rpm
